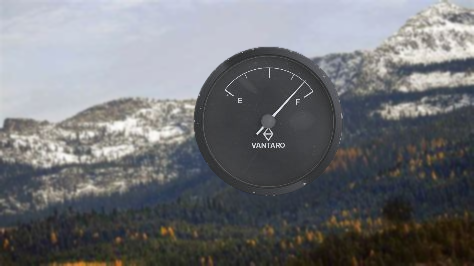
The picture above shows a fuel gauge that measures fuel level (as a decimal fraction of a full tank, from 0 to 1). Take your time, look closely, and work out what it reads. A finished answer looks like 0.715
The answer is 0.875
